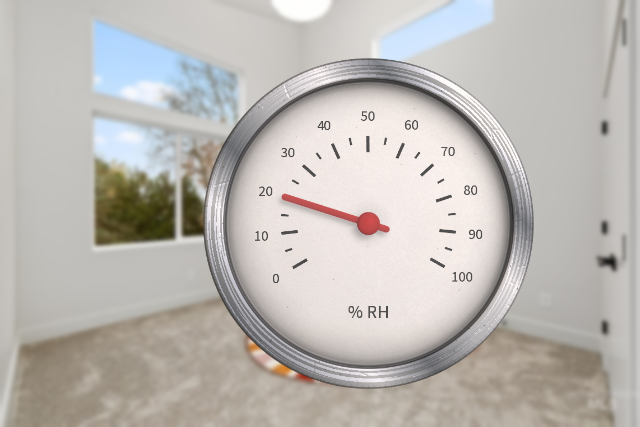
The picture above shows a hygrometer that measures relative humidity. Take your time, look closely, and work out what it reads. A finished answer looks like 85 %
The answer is 20 %
